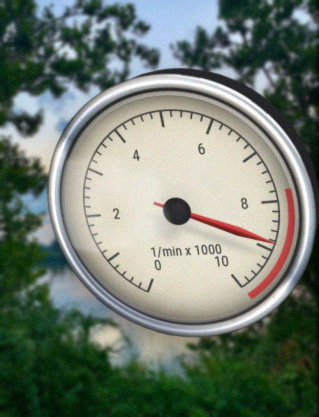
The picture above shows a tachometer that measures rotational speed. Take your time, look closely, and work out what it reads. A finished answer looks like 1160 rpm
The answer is 8800 rpm
